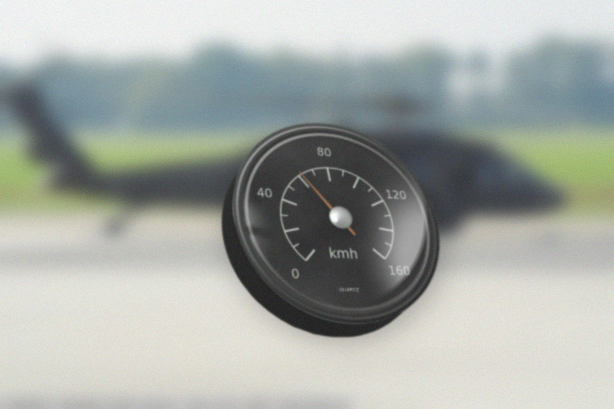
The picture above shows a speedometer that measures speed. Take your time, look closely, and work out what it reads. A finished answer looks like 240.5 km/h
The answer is 60 km/h
